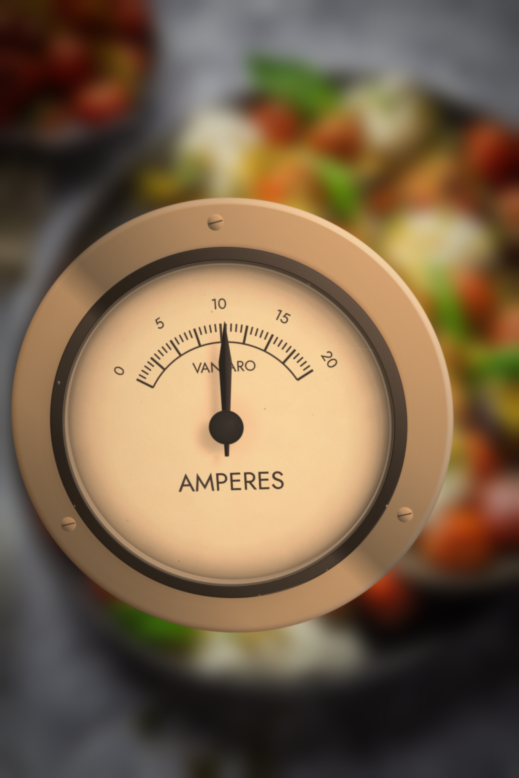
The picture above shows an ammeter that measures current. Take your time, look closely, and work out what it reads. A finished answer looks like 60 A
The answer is 10.5 A
